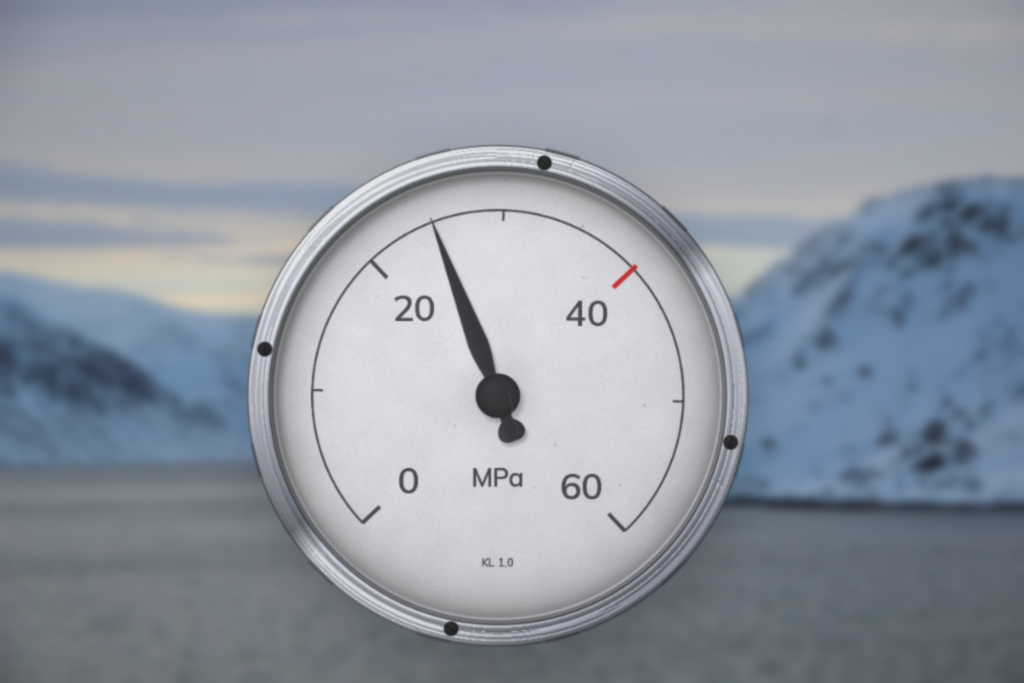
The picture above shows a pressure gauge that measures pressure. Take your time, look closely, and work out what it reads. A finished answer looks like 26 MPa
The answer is 25 MPa
